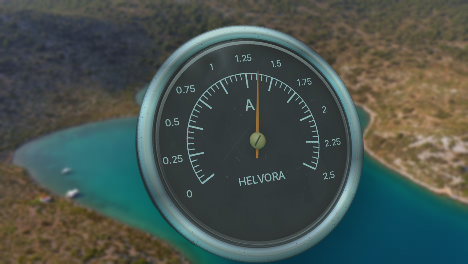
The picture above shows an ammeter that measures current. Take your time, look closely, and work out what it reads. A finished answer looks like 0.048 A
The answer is 1.35 A
